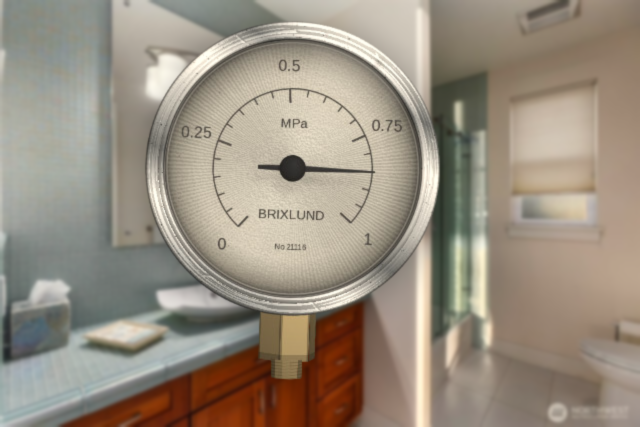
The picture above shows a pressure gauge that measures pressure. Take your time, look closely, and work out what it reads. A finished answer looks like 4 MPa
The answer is 0.85 MPa
